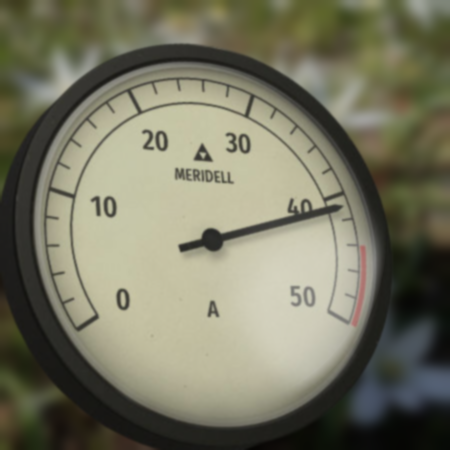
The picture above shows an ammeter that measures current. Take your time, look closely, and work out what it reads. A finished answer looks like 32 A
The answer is 41 A
